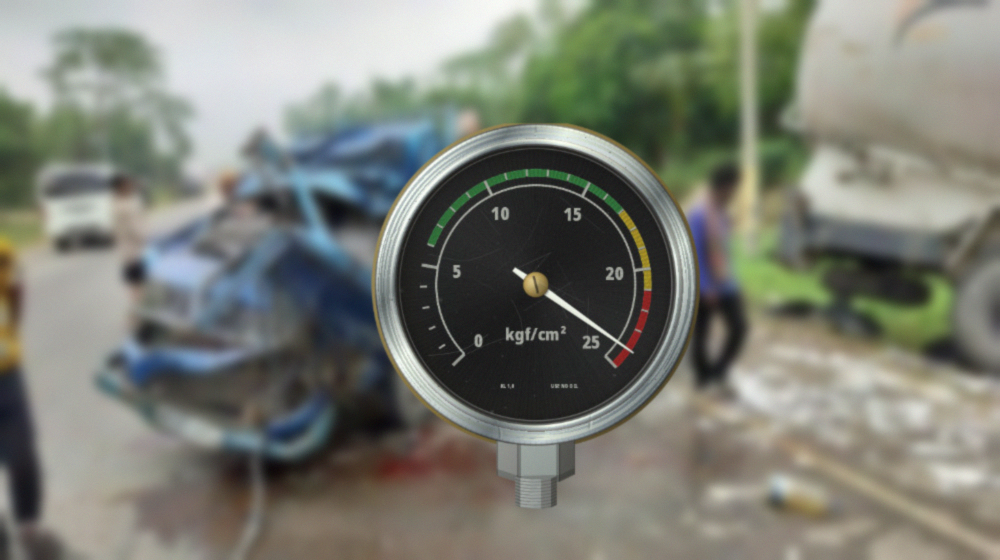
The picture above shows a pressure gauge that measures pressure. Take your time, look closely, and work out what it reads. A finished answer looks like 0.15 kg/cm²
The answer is 24 kg/cm²
